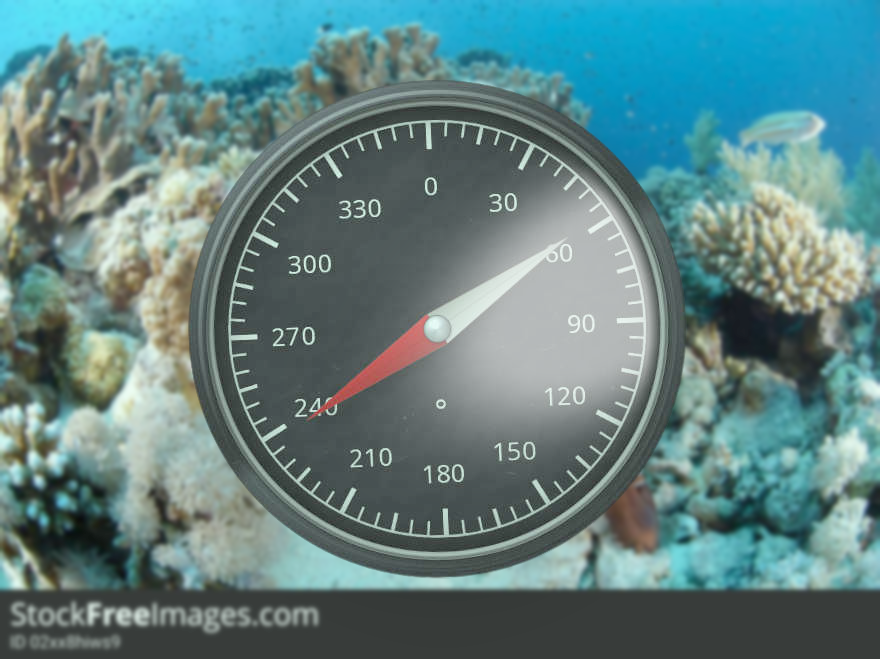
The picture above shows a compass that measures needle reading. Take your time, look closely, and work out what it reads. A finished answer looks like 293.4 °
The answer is 237.5 °
